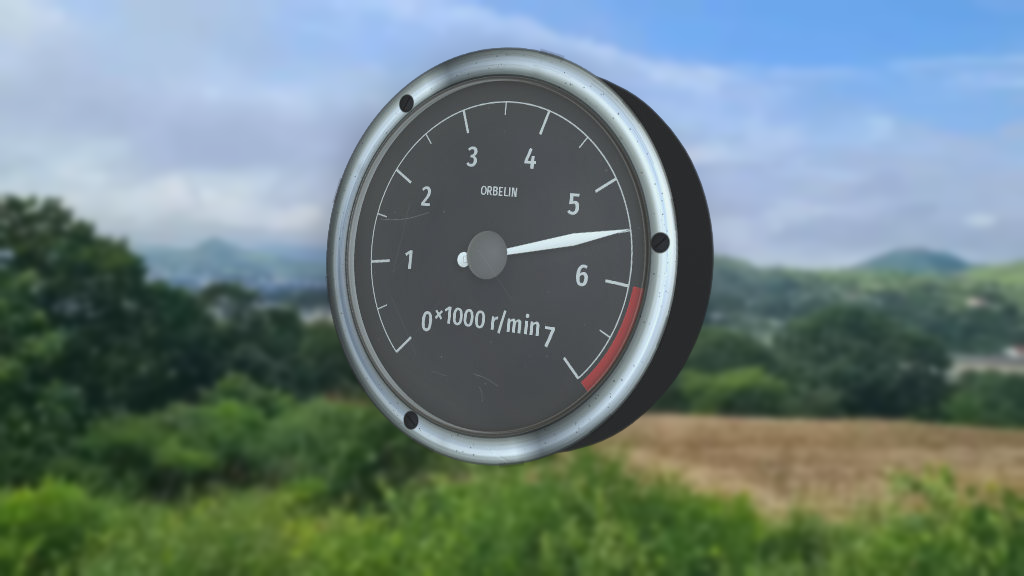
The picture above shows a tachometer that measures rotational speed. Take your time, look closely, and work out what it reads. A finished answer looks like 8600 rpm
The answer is 5500 rpm
